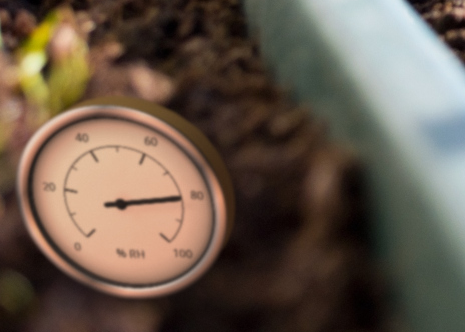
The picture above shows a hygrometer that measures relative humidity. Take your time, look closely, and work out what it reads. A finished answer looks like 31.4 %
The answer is 80 %
